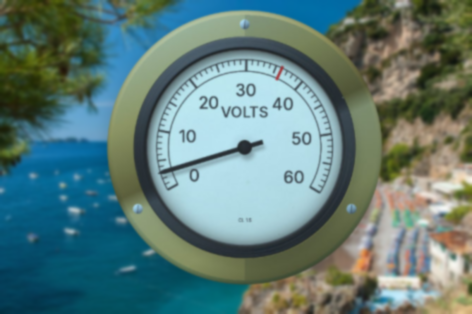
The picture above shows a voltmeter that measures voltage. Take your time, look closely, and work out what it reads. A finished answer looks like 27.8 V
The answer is 3 V
